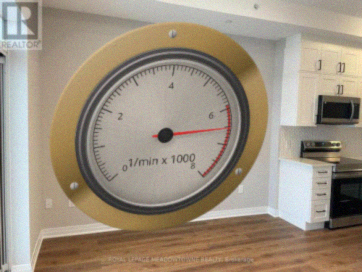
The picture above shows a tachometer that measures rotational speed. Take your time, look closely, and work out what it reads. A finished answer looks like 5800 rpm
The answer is 6500 rpm
